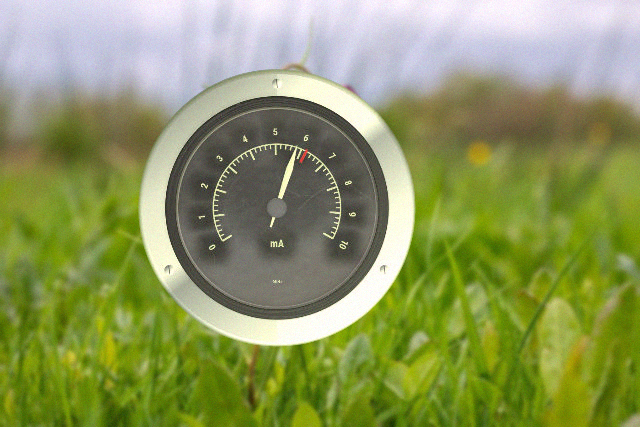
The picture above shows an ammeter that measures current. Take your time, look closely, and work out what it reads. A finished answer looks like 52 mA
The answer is 5.8 mA
